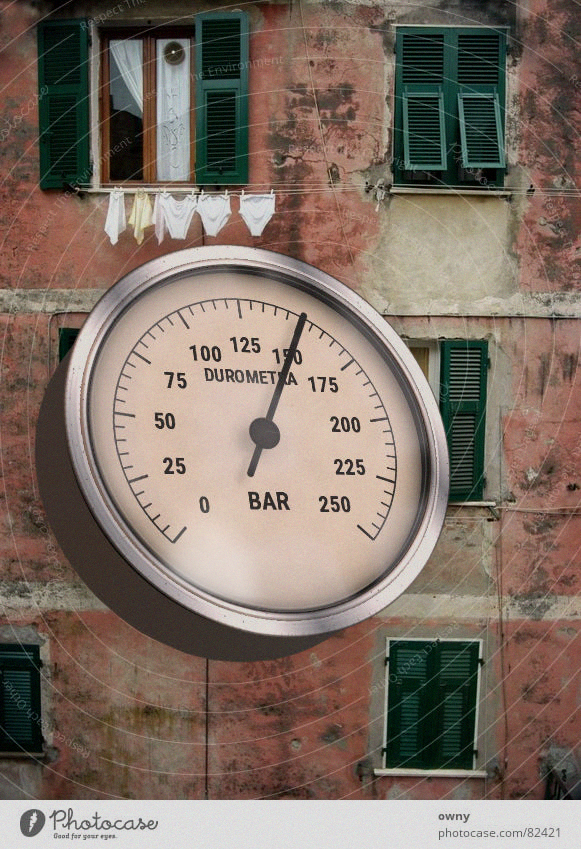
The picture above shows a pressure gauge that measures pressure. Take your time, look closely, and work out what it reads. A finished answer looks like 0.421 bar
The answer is 150 bar
